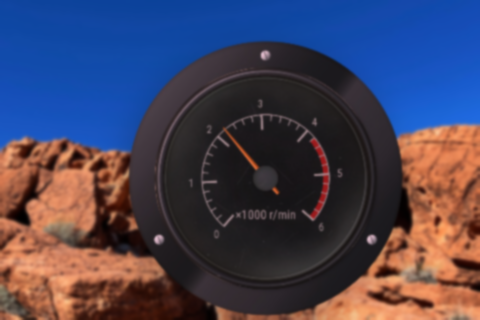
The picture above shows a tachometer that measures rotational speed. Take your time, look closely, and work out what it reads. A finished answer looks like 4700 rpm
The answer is 2200 rpm
